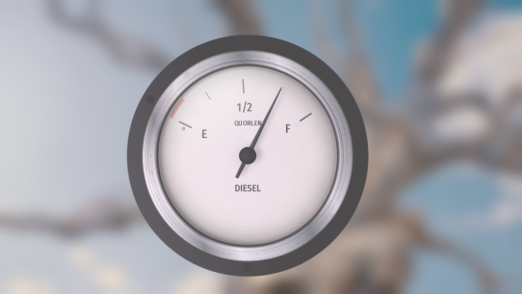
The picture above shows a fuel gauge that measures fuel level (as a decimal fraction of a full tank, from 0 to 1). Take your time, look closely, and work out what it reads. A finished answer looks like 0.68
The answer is 0.75
